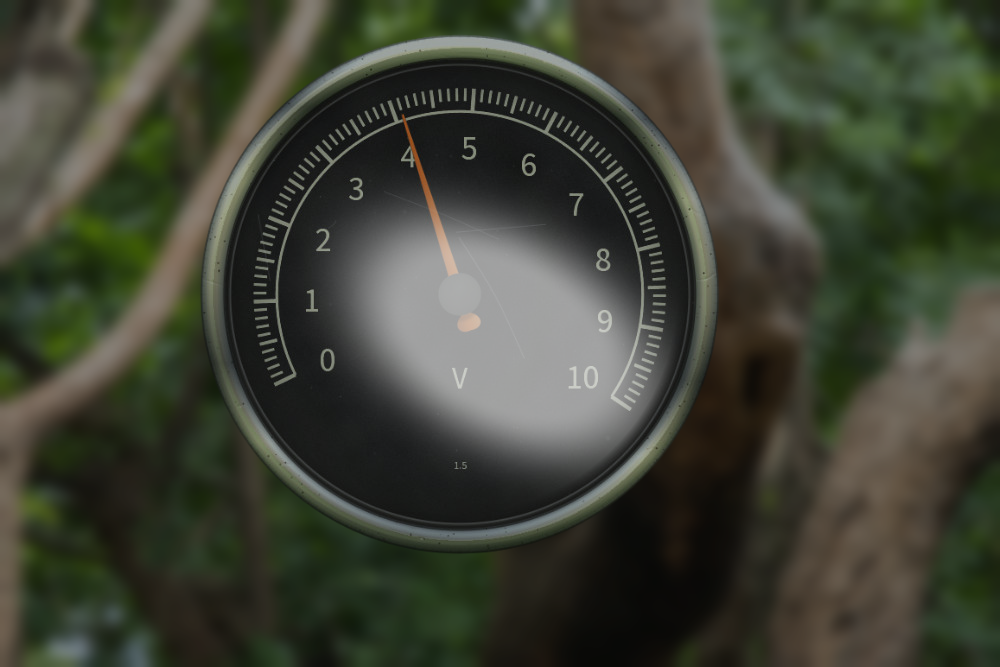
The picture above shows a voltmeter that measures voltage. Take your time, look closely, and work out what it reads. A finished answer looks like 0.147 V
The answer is 4.1 V
